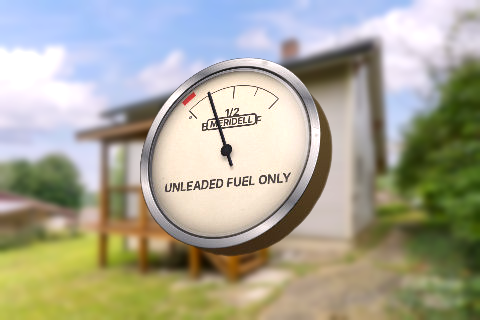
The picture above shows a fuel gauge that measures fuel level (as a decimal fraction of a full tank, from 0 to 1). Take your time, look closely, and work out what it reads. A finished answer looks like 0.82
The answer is 0.25
